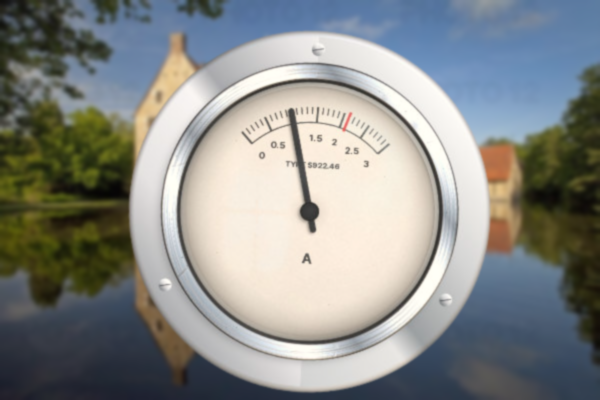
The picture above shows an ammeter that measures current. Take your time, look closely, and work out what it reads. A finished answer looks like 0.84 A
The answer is 1 A
